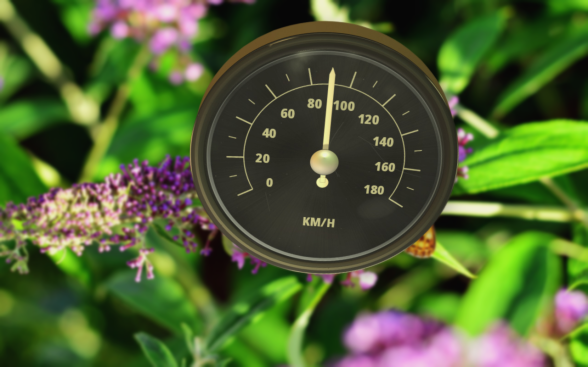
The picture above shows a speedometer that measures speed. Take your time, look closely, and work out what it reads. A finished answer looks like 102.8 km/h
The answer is 90 km/h
